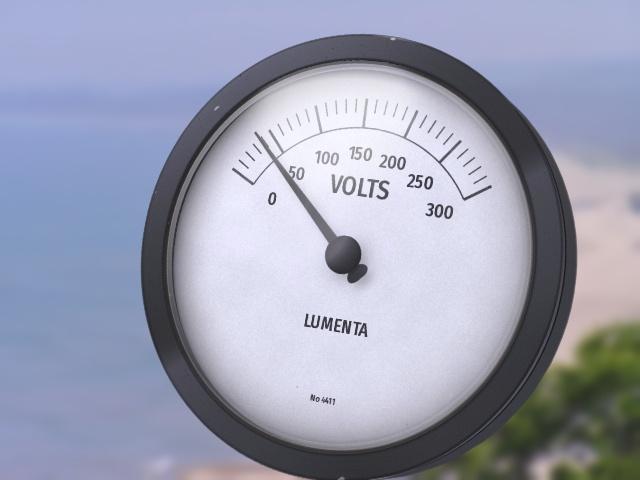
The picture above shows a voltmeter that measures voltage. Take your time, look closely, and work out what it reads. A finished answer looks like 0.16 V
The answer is 40 V
